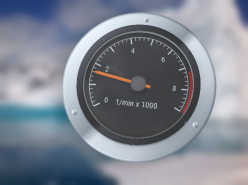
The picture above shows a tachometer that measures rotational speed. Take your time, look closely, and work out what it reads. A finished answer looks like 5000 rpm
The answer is 1600 rpm
